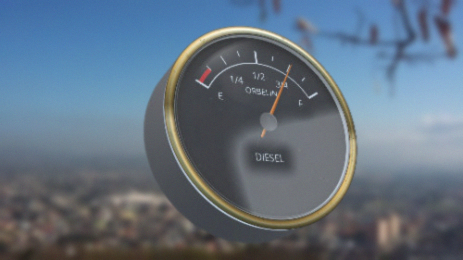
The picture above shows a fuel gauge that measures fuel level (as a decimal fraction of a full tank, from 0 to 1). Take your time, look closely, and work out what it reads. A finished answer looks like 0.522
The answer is 0.75
